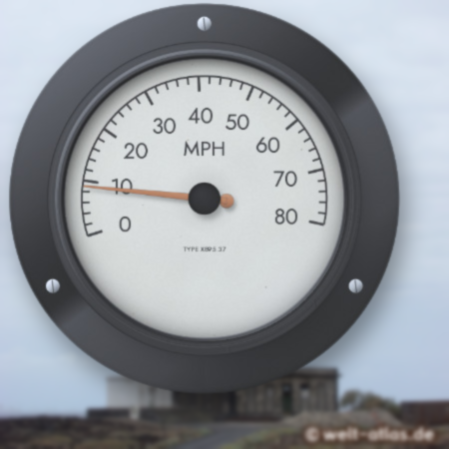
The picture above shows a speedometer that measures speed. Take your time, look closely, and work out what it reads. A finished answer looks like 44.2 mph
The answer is 9 mph
